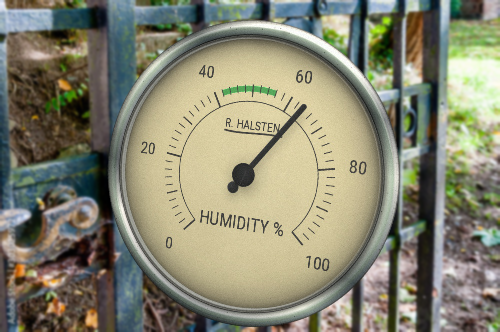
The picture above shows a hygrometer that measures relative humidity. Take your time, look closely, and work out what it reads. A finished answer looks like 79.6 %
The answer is 64 %
